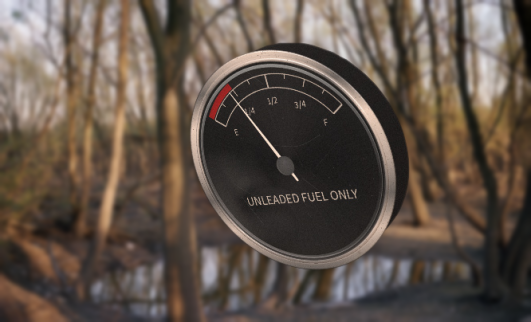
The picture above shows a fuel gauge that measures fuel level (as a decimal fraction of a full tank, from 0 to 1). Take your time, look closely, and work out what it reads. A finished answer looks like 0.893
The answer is 0.25
